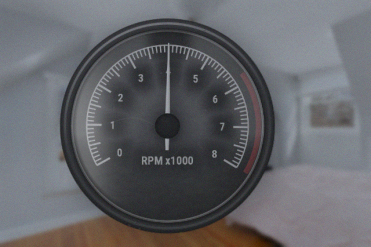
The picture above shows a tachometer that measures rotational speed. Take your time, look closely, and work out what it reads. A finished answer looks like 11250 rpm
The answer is 4000 rpm
